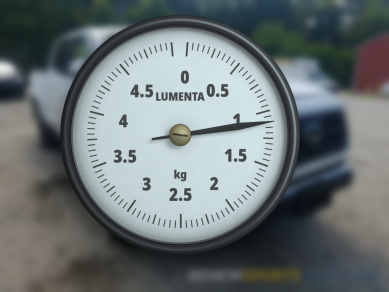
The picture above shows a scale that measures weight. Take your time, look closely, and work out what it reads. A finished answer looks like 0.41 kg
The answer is 1.1 kg
